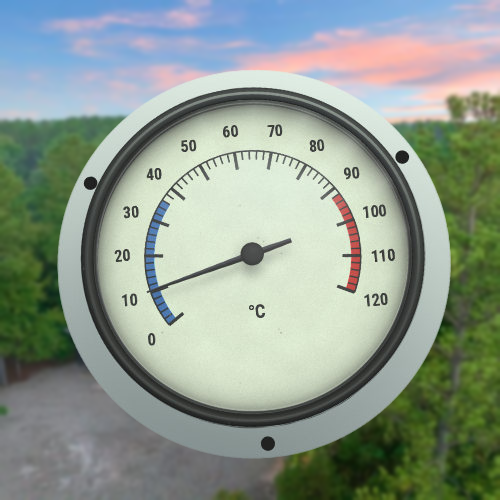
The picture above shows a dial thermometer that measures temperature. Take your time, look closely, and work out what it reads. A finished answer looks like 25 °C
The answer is 10 °C
